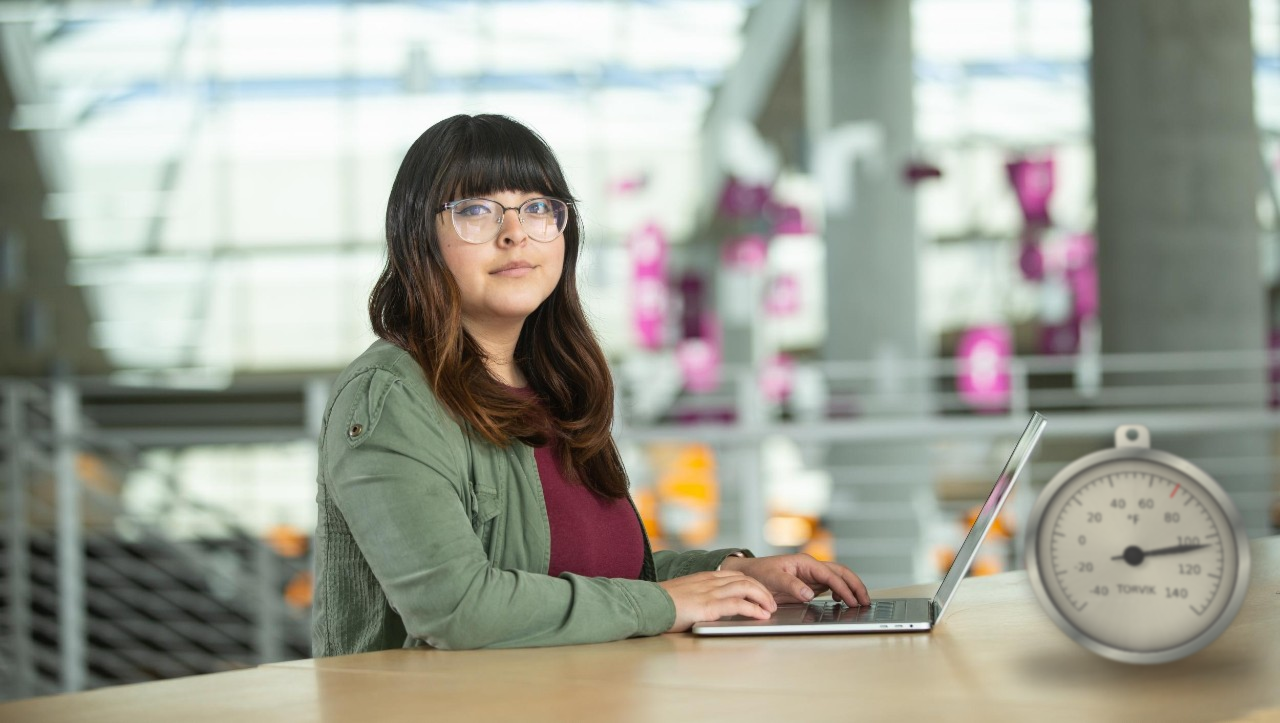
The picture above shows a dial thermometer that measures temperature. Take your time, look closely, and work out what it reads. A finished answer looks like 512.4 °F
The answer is 104 °F
